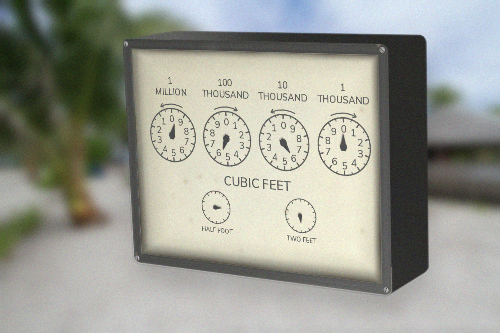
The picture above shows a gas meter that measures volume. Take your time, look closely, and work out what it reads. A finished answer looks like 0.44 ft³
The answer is 956000 ft³
